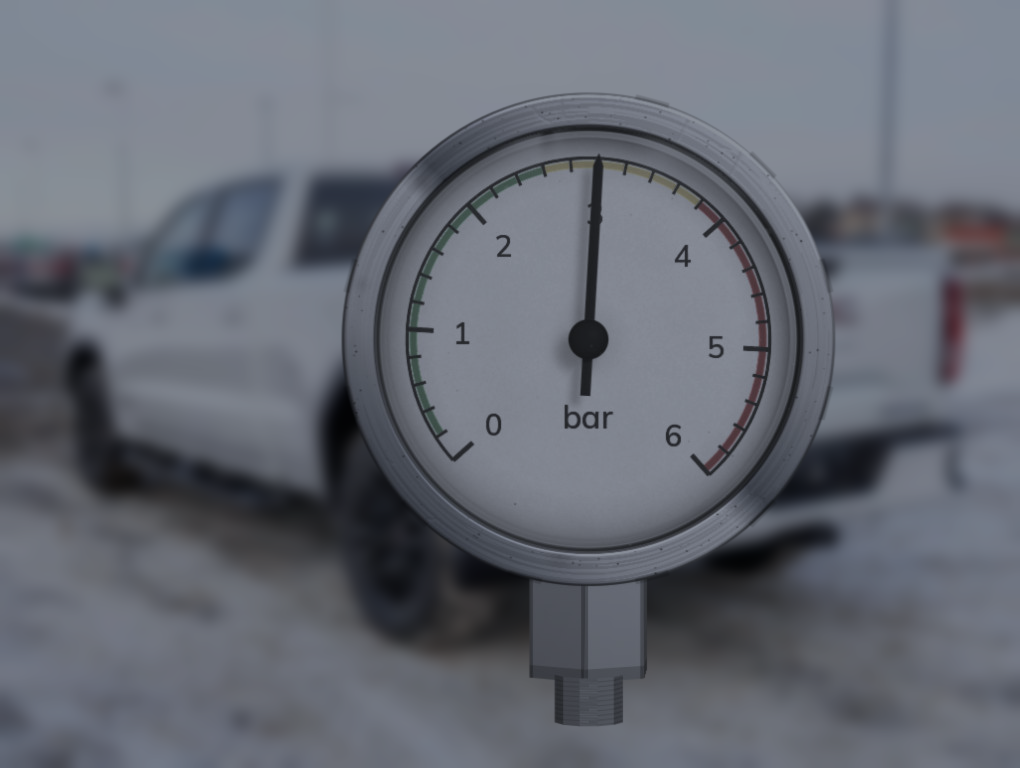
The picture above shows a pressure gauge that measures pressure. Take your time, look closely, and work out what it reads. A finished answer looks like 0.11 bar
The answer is 3 bar
